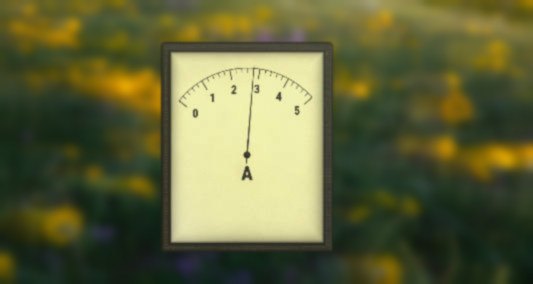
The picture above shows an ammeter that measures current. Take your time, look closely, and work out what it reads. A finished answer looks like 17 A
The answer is 2.8 A
